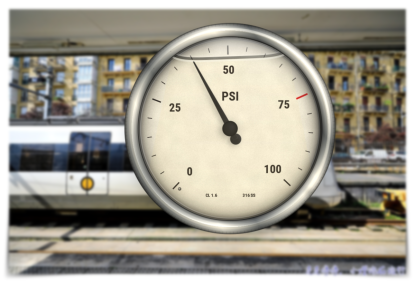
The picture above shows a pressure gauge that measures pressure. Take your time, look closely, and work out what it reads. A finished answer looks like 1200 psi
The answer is 40 psi
